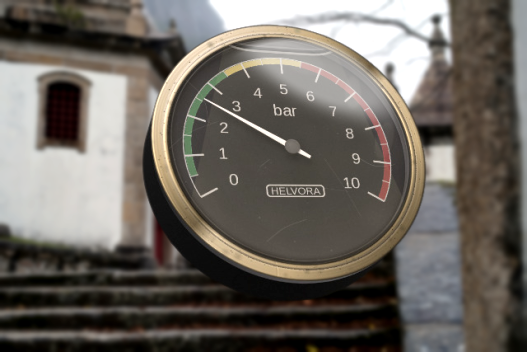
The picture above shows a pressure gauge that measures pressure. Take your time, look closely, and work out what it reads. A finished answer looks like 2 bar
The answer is 2.5 bar
